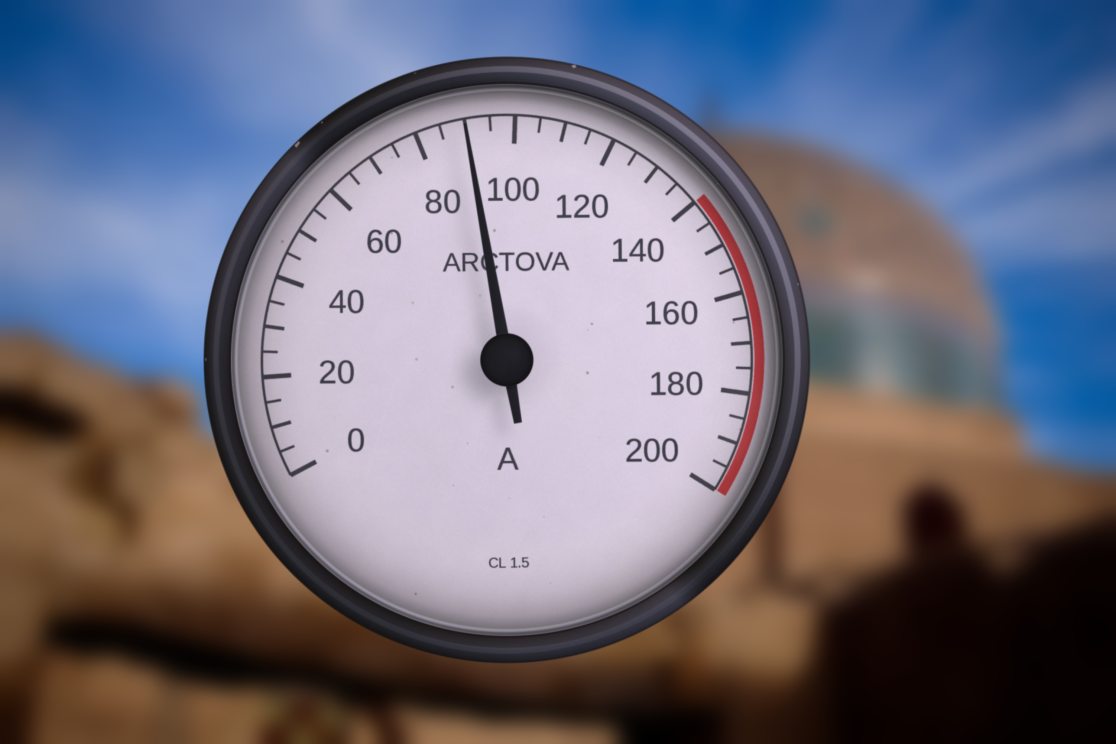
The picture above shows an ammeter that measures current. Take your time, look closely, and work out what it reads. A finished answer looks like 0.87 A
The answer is 90 A
